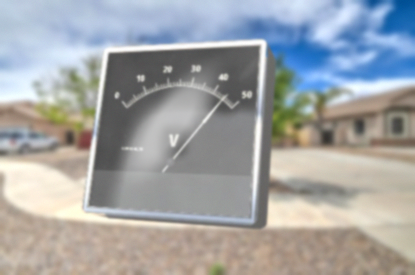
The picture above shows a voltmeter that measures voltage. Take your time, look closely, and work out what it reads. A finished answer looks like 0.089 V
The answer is 45 V
